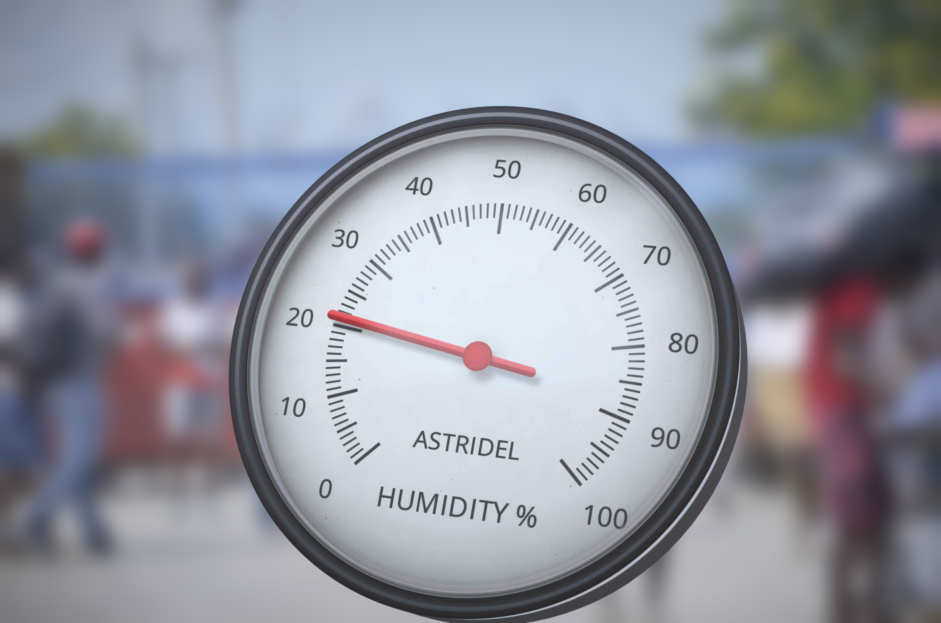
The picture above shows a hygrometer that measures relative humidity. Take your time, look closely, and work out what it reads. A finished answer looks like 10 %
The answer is 21 %
